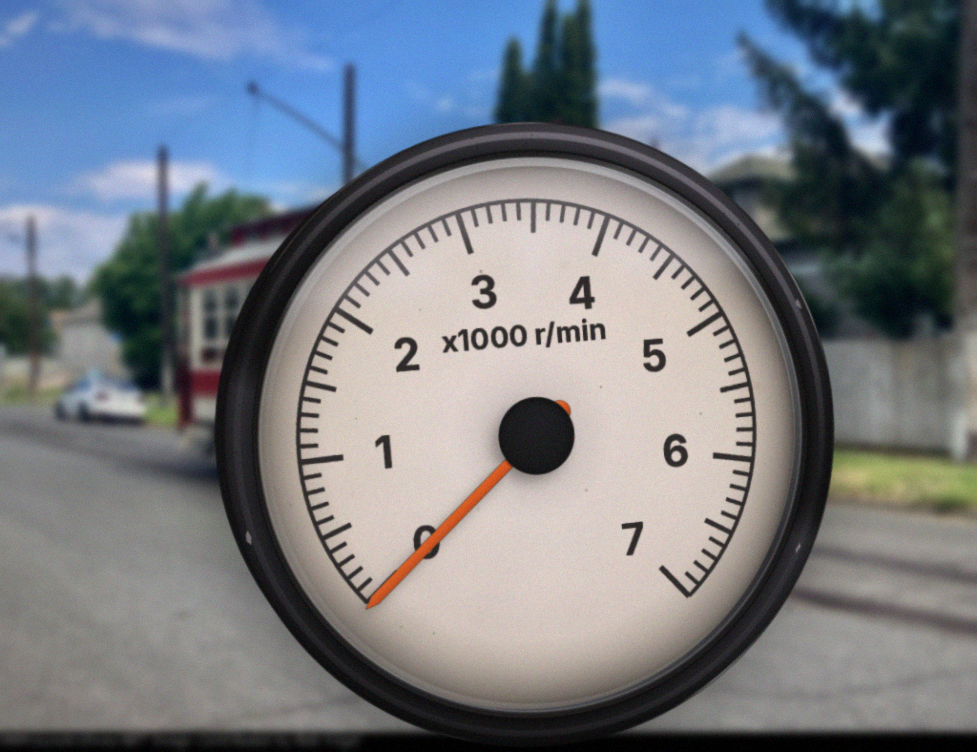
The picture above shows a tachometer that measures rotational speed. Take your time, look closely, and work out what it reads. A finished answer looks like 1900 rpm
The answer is 0 rpm
